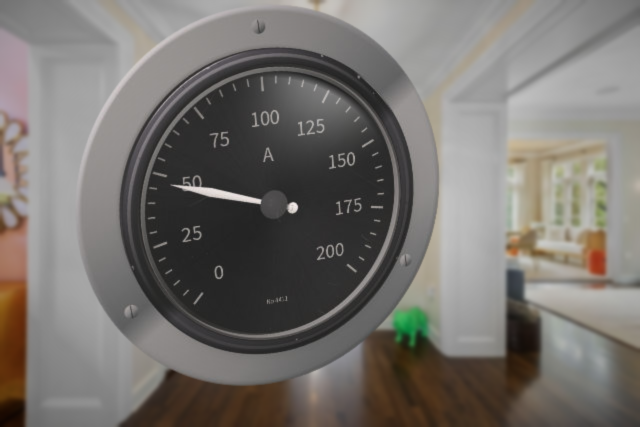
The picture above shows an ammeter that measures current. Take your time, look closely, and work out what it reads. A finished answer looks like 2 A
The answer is 47.5 A
